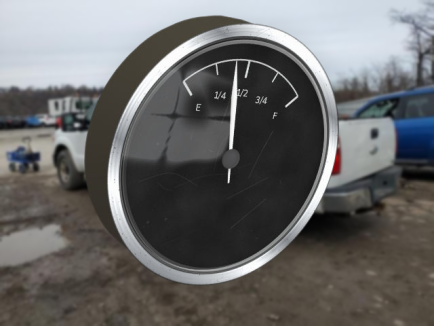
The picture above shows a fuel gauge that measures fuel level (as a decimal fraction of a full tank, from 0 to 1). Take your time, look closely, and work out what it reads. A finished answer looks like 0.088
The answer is 0.375
